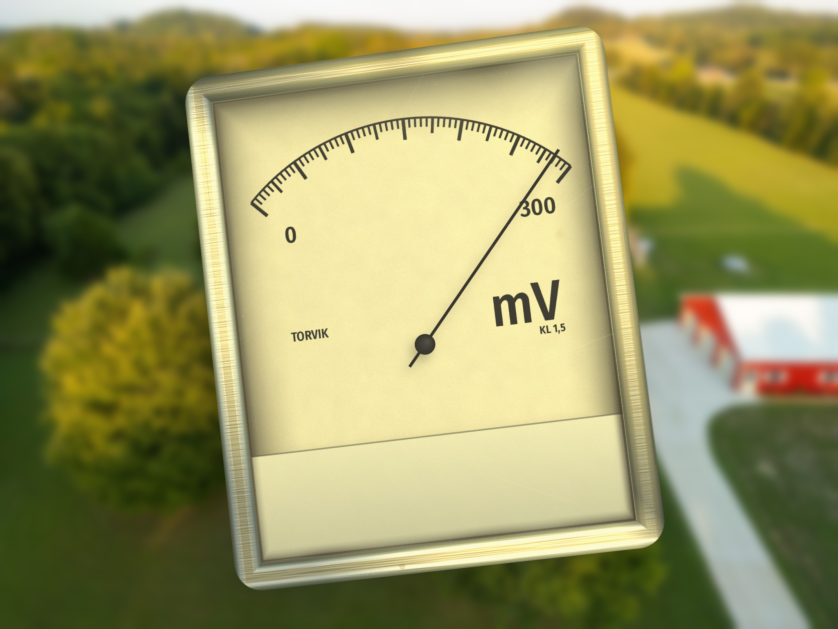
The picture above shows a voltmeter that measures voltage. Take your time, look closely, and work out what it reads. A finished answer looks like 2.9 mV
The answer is 285 mV
